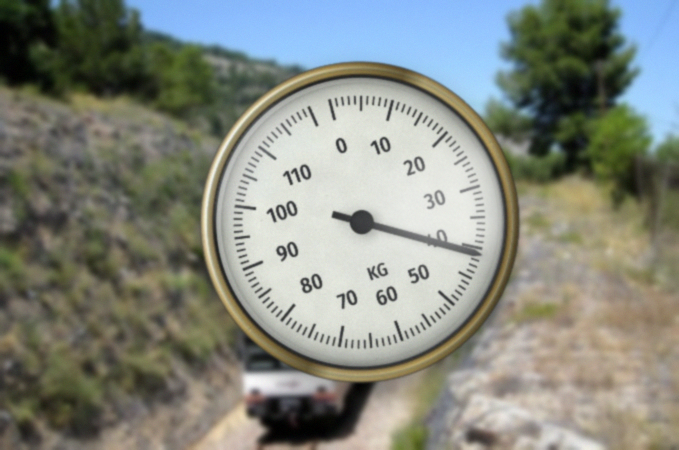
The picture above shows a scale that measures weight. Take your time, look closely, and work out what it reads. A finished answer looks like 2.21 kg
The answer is 41 kg
